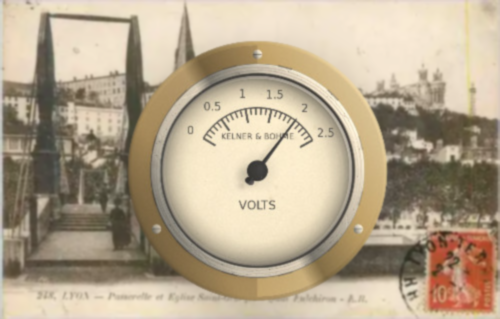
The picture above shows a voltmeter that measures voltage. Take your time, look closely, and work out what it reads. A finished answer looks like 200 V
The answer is 2 V
